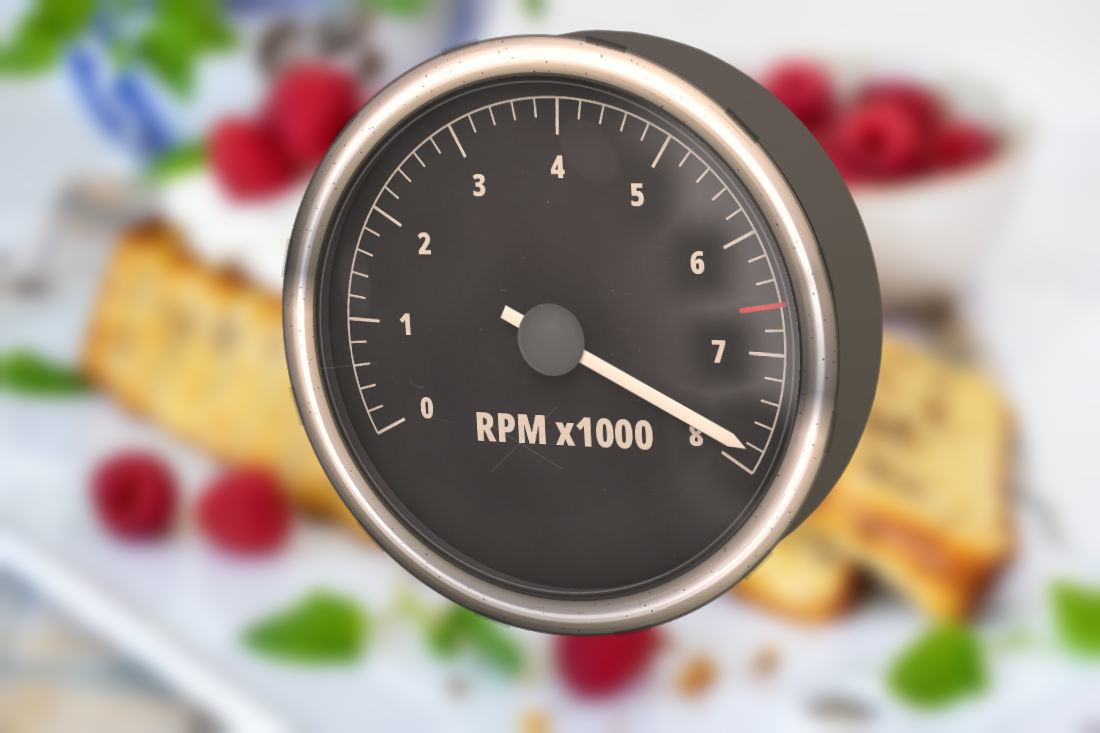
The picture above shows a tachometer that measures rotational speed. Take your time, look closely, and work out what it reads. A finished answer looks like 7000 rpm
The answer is 7800 rpm
